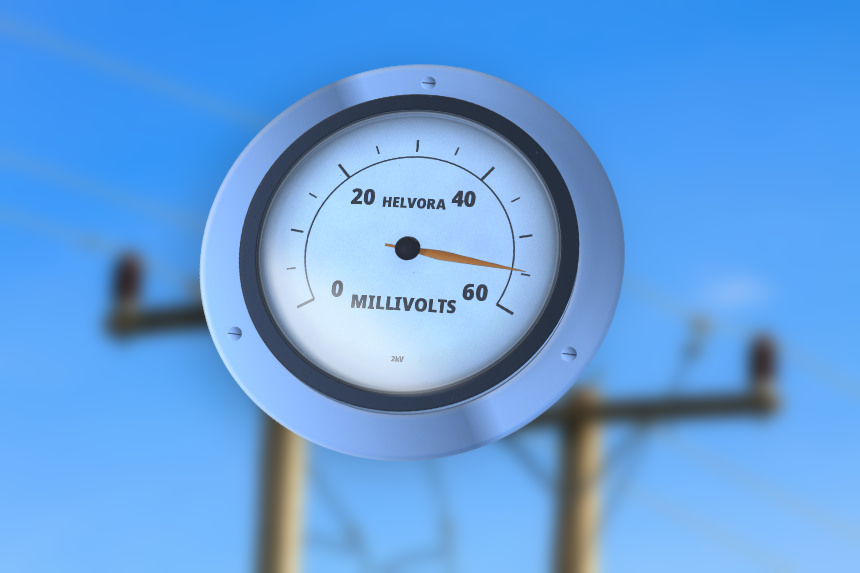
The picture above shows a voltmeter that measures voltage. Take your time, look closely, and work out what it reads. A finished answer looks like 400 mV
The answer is 55 mV
